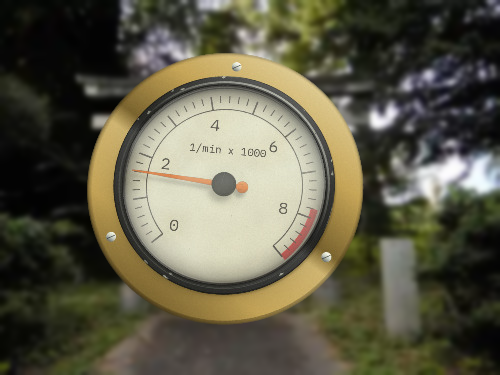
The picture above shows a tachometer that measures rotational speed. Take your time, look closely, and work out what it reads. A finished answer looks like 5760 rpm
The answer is 1600 rpm
